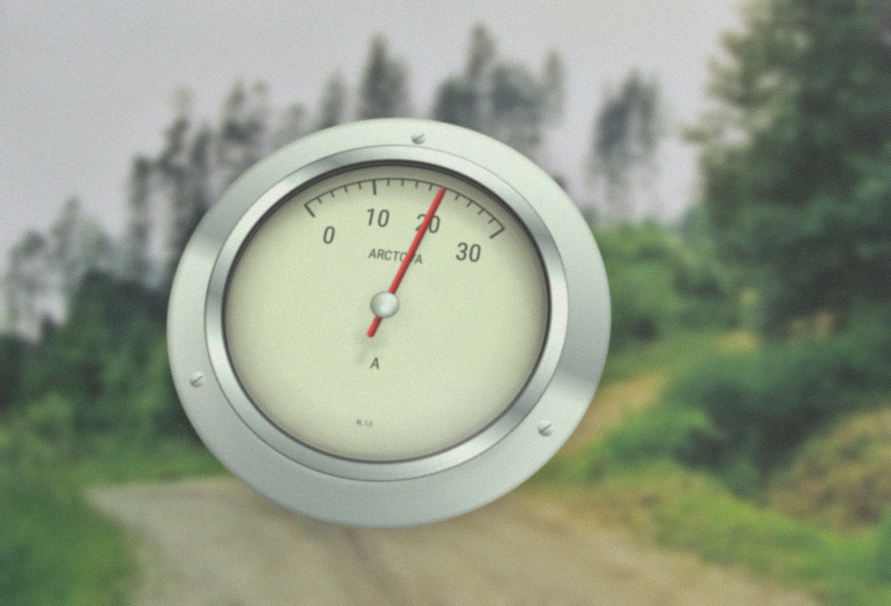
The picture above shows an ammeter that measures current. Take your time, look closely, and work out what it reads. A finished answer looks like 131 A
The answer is 20 A
